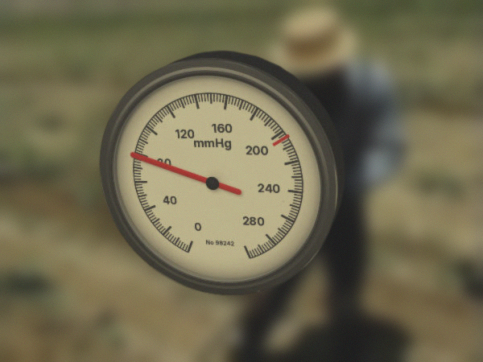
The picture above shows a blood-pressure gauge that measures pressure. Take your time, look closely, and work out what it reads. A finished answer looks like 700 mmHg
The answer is 80 mmHg
